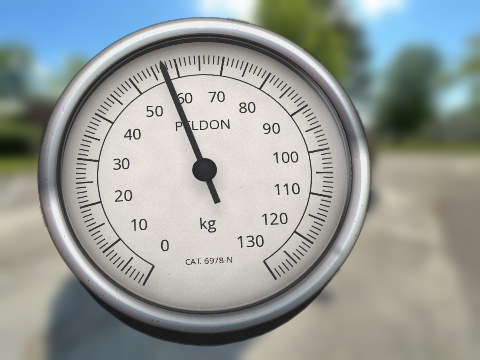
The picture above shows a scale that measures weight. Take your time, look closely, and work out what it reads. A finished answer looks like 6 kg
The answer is 57 kg
